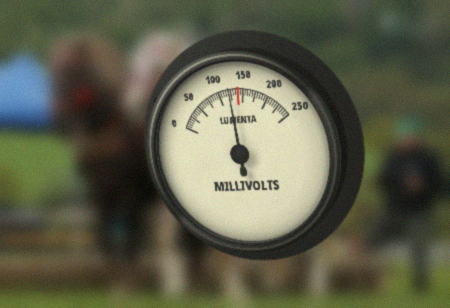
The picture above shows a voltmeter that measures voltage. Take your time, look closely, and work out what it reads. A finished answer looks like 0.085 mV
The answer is 125 mV
